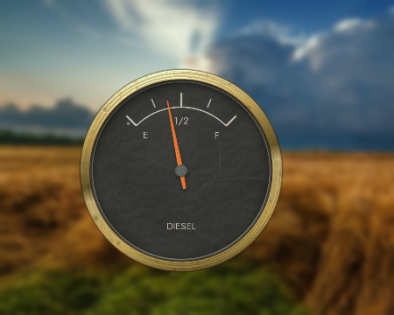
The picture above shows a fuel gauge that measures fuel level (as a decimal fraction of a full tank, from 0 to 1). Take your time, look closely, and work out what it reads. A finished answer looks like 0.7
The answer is 0.375
